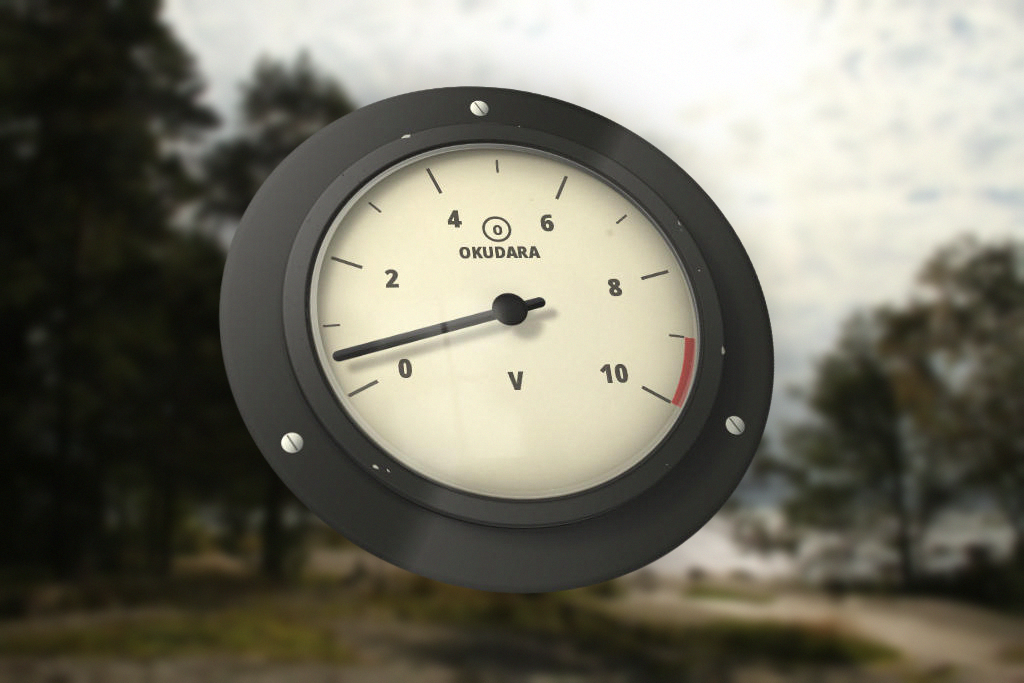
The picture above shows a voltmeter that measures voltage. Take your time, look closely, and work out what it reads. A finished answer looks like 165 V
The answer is 0.5 V
